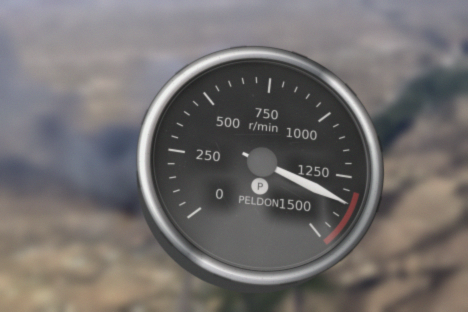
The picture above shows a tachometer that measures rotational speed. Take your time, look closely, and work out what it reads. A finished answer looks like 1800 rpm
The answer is 1350 rpm
